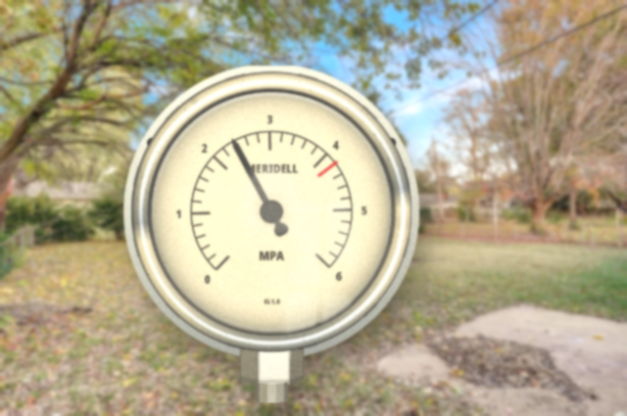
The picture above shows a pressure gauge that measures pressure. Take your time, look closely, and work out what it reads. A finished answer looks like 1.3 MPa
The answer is 2.4 MPa
